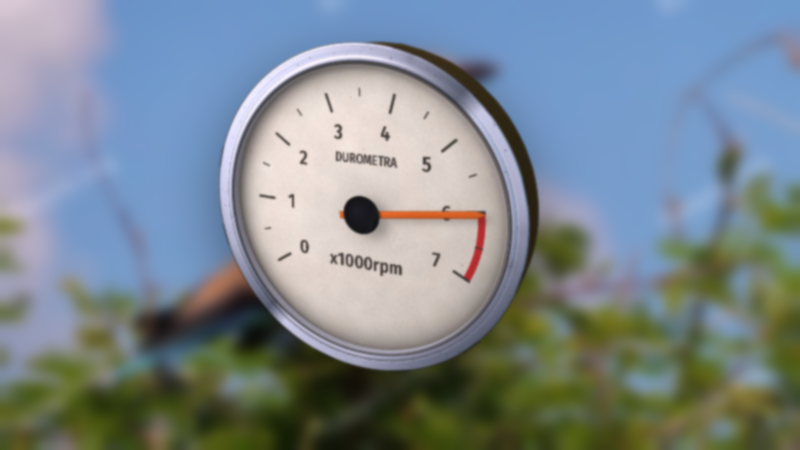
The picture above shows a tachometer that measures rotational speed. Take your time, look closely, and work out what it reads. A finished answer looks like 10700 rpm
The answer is 6000 rpm
